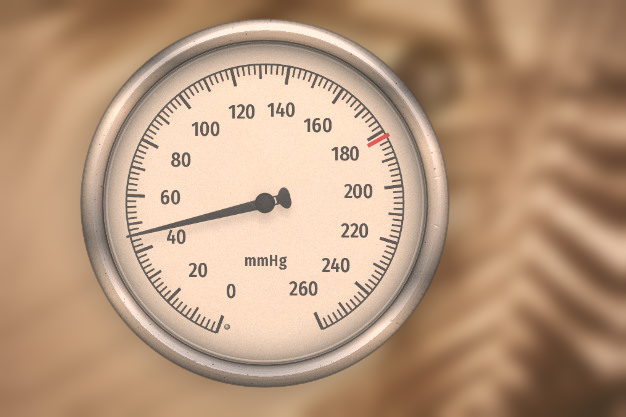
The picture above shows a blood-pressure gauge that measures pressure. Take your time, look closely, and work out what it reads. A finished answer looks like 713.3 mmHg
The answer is 46 mmHg
